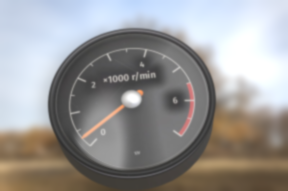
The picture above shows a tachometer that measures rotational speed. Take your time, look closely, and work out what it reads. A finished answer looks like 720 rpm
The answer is 250 rpm
